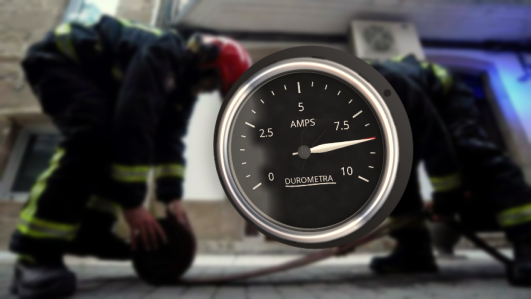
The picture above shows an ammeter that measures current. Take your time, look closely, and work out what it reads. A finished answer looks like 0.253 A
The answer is 8.5 A
